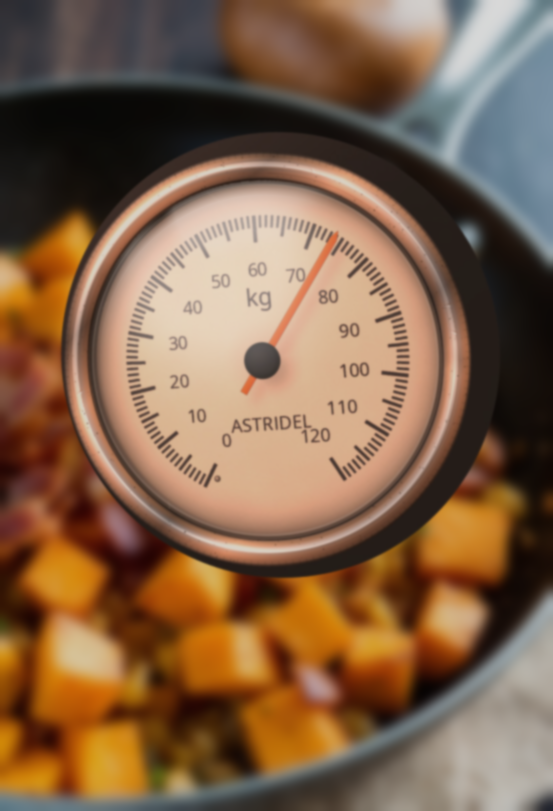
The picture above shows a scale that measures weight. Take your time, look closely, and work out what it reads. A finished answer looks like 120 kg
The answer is 74 kg
